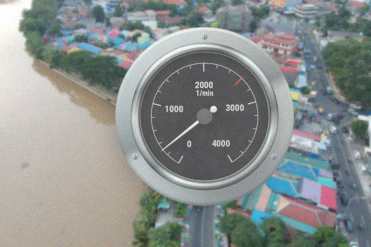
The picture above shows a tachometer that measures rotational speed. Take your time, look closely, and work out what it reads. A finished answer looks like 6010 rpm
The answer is 300 rpm
